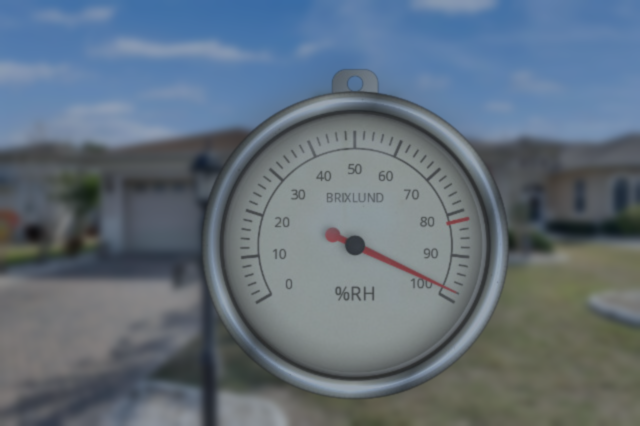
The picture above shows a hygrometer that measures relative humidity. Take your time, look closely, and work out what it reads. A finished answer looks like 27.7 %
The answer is 98 %
